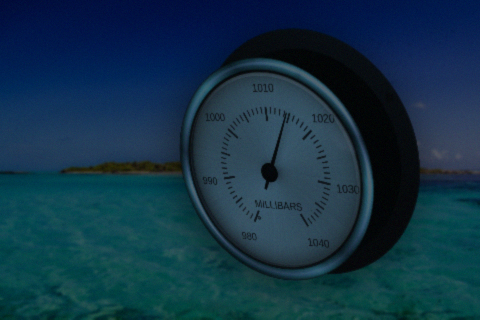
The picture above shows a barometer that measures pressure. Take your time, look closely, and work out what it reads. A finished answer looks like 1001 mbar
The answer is 1015 mbar
